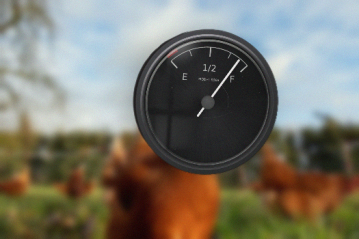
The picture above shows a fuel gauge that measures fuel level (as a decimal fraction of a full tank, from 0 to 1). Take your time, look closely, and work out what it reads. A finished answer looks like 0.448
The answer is 0.875
